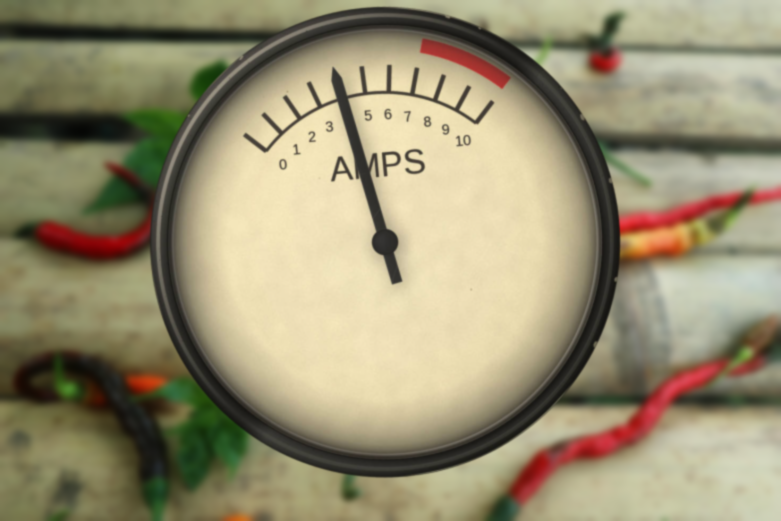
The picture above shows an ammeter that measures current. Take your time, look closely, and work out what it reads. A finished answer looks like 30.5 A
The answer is 4 A
